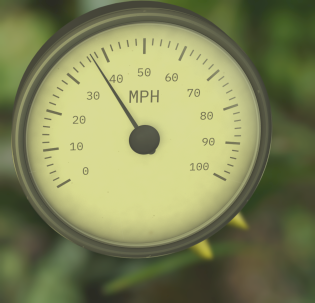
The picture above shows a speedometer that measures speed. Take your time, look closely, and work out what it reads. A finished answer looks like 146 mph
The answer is 37 mph
